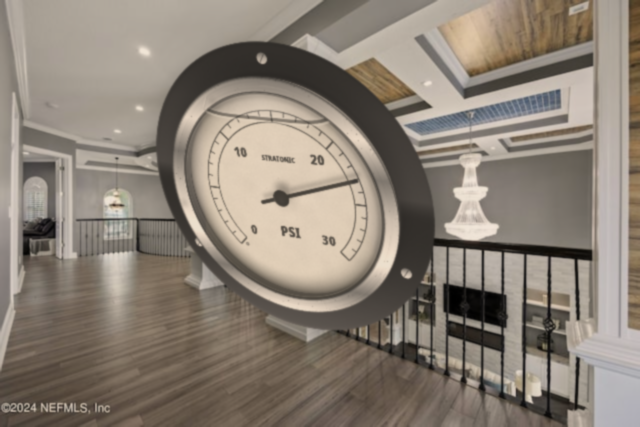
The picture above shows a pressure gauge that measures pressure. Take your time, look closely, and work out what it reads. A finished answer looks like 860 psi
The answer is 23 psi
